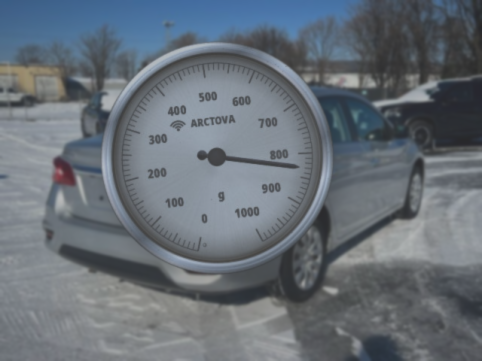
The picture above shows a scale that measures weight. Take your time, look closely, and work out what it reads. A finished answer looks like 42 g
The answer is 830 g
